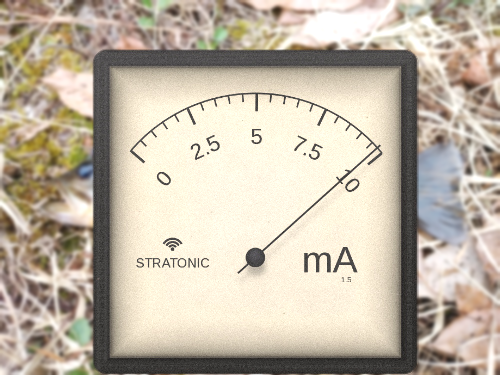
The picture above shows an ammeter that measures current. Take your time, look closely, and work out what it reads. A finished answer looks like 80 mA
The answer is 9.75 mA
